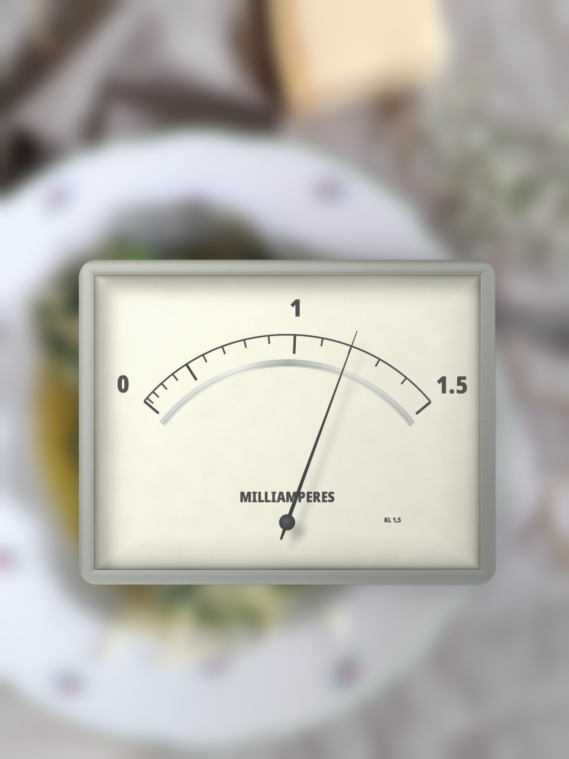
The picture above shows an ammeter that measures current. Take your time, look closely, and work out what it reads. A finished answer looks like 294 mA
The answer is 1.2 mA
